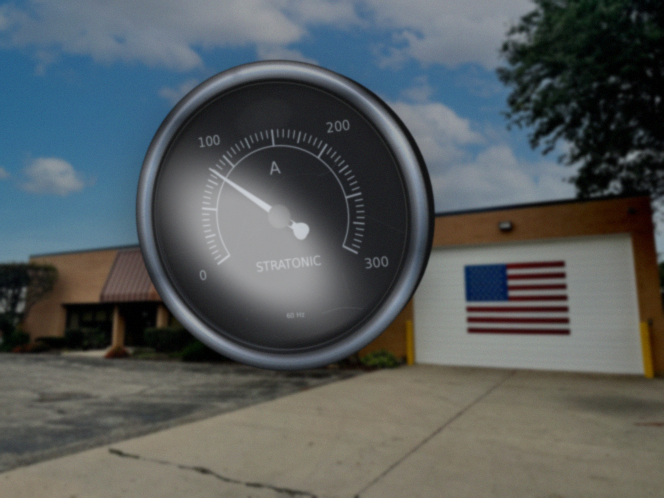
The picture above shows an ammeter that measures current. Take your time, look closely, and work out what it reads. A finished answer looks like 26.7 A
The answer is 85 A
